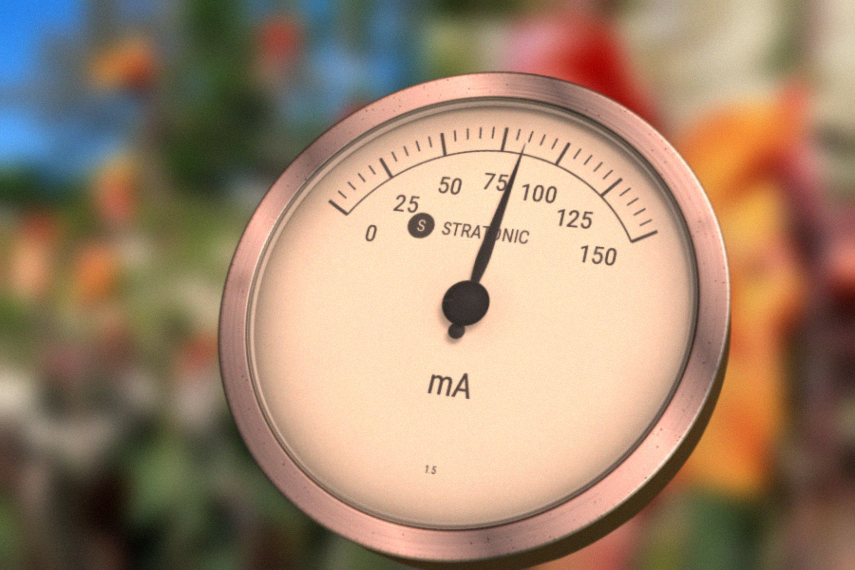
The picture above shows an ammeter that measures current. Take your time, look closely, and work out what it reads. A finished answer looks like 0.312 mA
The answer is 85 mA
